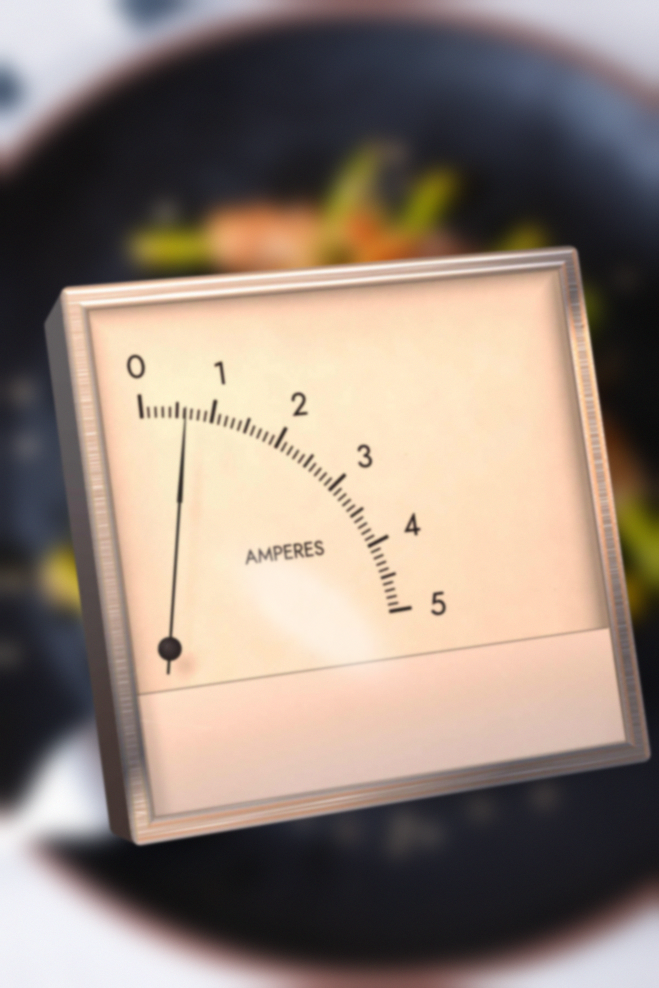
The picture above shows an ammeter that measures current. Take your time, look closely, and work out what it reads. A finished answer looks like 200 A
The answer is 0.6 A
